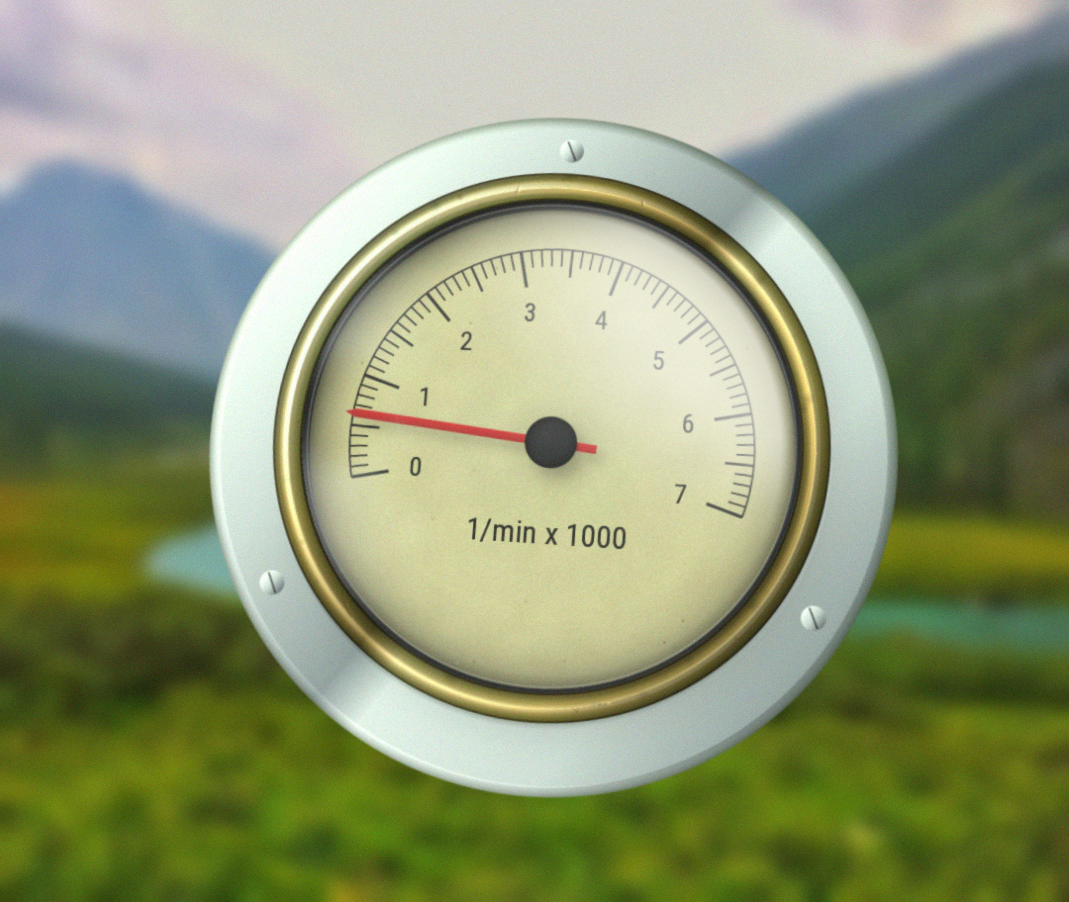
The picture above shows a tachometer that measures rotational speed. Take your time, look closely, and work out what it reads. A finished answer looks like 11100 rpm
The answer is 600 rpm
